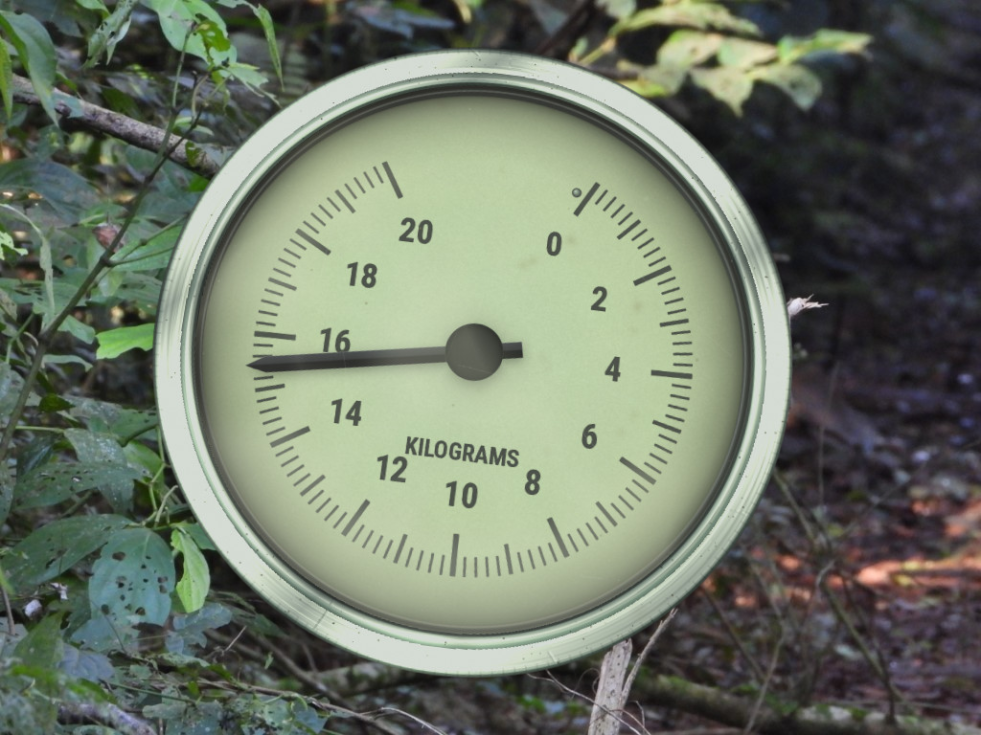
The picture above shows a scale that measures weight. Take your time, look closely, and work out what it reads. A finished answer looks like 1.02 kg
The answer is 15.4 kg
